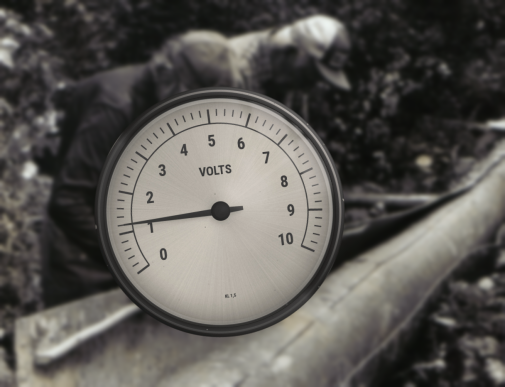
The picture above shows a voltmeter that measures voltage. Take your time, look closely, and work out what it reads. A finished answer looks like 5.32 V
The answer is 1.2 V
